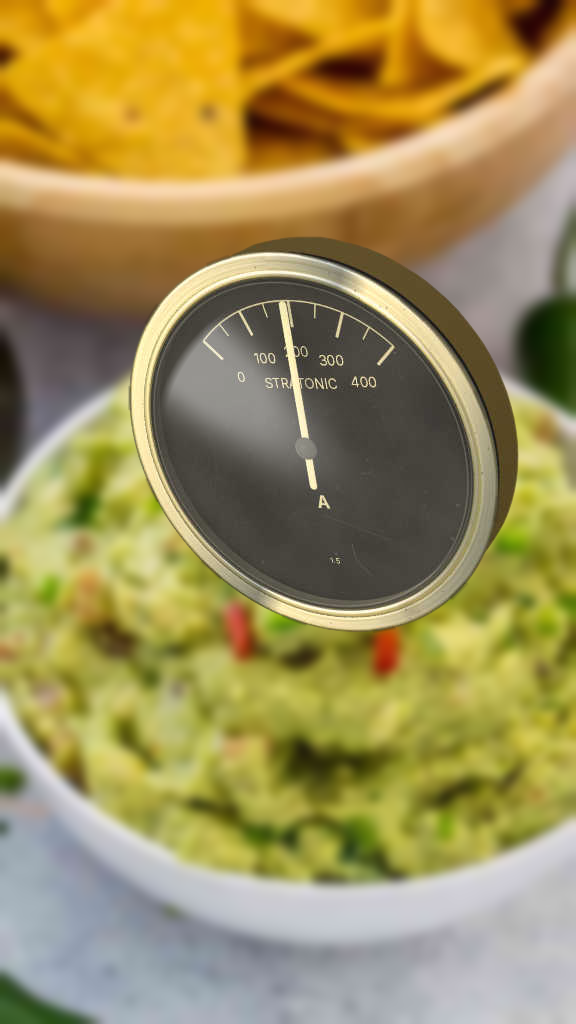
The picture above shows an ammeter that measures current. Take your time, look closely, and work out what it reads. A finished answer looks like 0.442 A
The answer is 200 A
